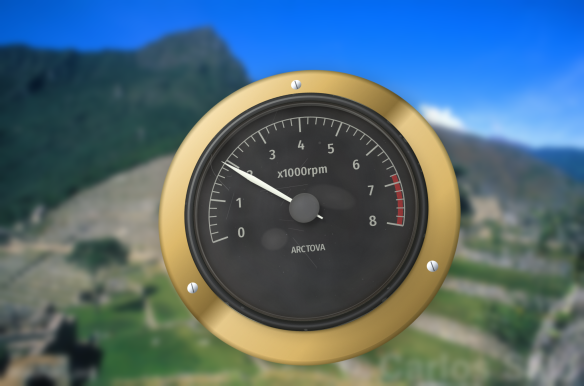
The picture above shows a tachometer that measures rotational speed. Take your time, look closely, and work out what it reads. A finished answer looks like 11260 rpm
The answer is 1900 rpm
